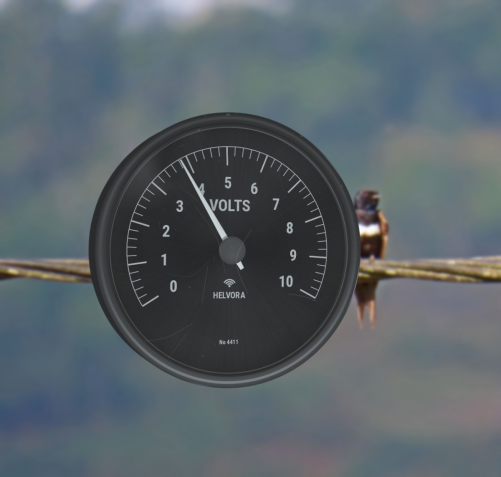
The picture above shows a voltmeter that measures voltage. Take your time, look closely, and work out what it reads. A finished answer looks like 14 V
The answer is 3.8 V
